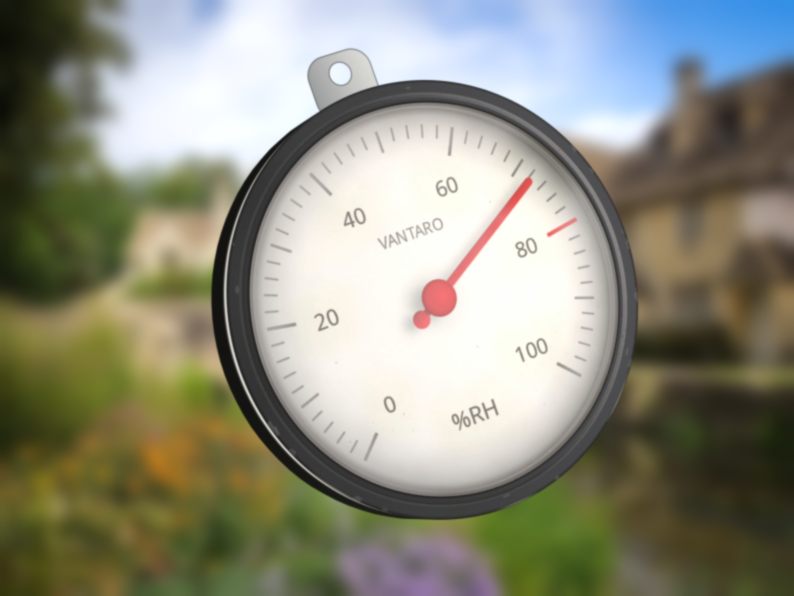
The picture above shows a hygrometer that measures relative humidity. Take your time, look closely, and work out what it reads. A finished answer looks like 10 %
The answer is 72 %
